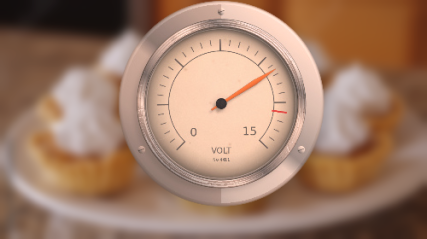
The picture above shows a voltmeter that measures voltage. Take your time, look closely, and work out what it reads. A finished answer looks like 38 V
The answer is 10.75 V
